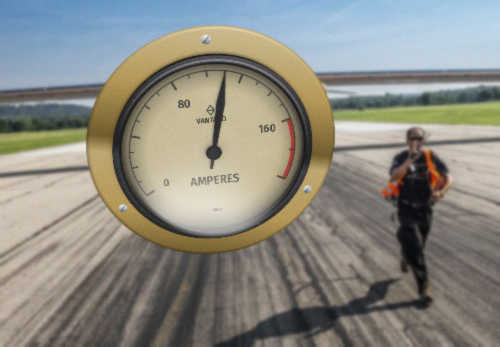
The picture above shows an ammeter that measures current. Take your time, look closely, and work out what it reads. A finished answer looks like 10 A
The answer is 110 A
